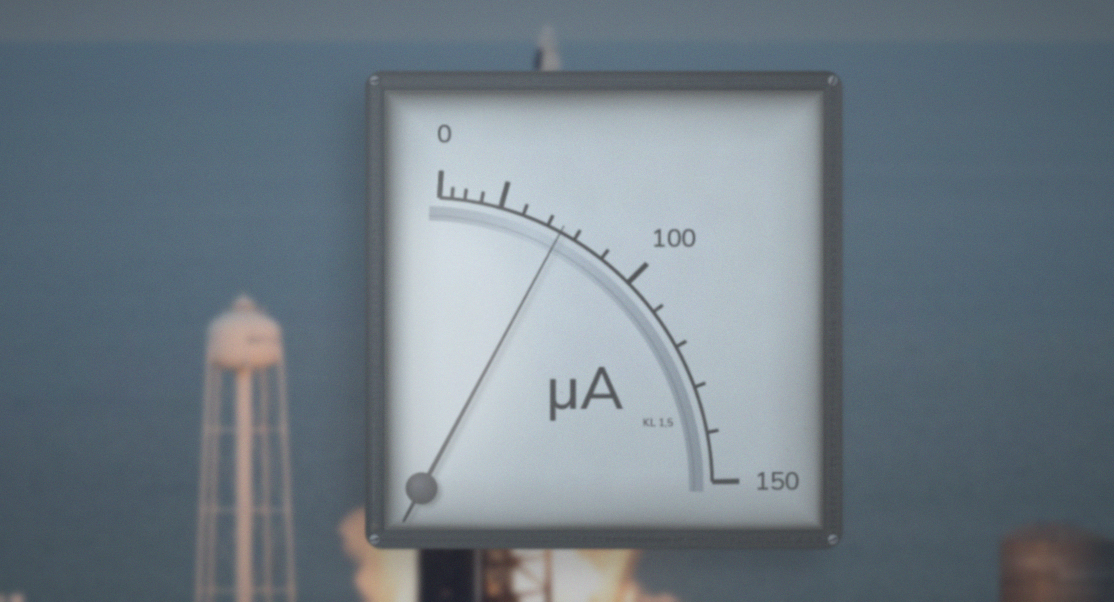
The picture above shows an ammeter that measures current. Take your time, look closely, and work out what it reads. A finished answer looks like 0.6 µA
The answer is 75 µA
